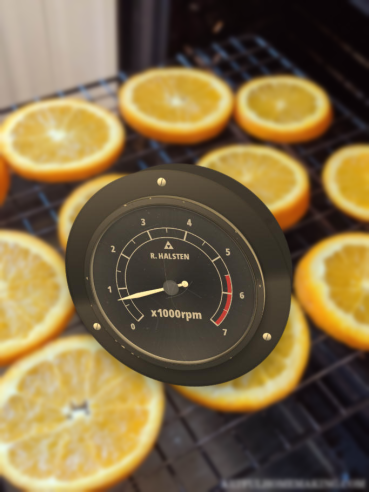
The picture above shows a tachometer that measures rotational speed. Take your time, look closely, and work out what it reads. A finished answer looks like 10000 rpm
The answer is 750 rpm
